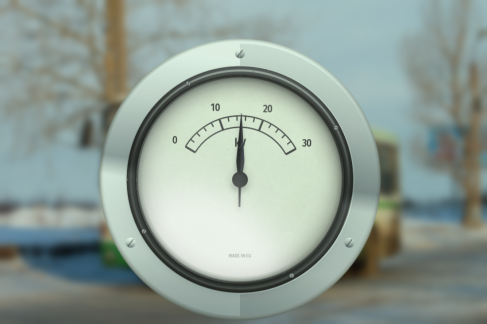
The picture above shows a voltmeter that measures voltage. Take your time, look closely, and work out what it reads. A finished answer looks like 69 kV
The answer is 15 kV
